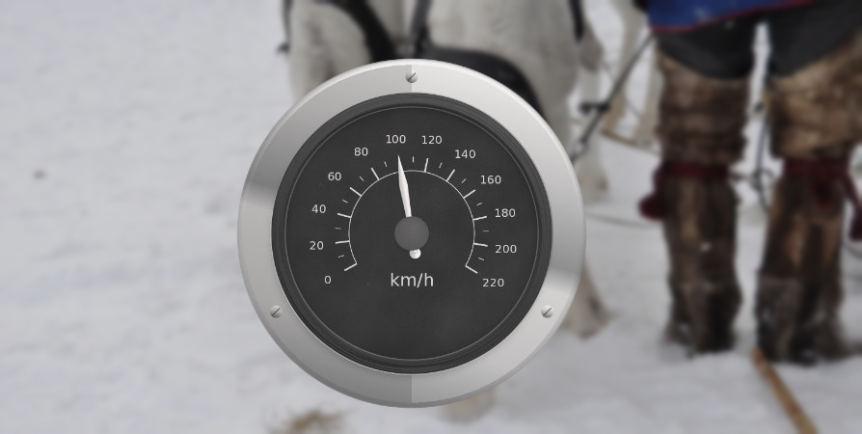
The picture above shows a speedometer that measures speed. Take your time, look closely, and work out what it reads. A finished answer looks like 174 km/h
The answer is 100 km/h
